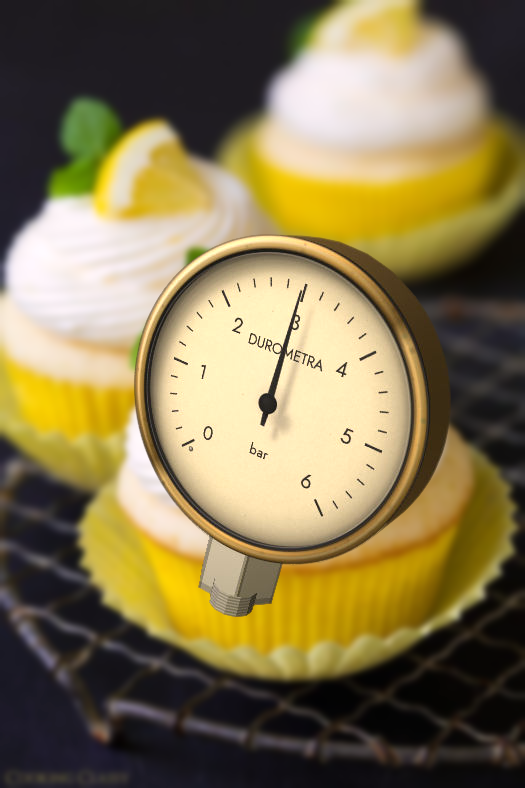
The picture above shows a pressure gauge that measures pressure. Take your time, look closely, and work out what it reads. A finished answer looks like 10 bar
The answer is 3 bar
